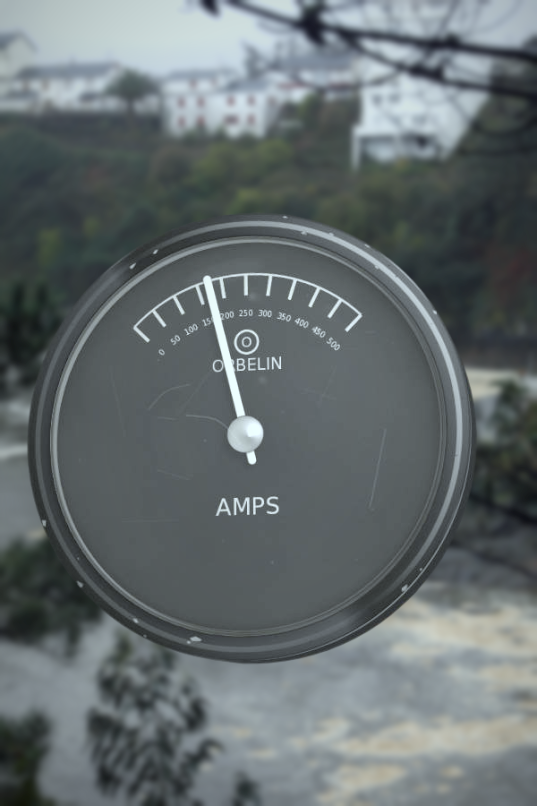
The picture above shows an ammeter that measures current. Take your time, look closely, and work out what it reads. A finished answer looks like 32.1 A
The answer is 175 A
